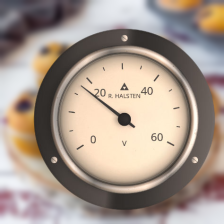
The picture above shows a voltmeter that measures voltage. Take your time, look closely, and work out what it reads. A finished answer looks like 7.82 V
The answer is 17.5 V
